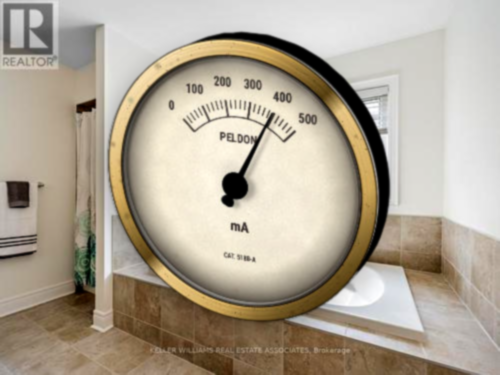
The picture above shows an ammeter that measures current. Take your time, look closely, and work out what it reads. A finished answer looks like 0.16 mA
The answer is 400 mA
